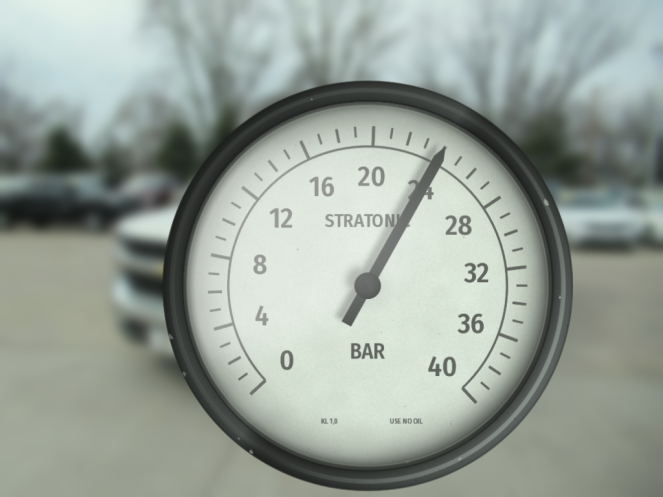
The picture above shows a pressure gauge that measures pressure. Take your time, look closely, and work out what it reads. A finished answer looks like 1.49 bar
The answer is 24 bar
